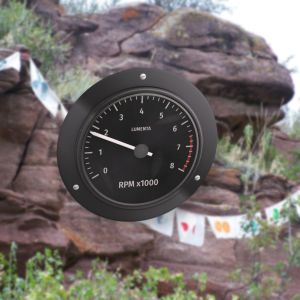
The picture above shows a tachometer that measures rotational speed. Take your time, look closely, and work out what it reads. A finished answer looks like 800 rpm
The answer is 1800 rpm
